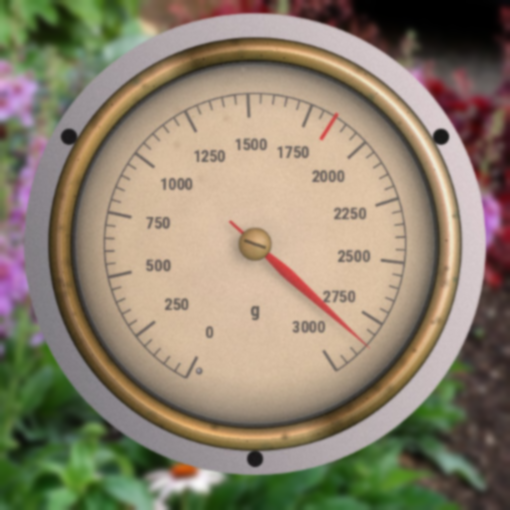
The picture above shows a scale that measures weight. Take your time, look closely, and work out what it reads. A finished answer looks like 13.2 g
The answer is 2850 g
